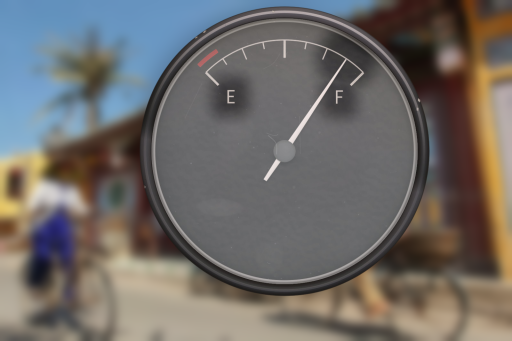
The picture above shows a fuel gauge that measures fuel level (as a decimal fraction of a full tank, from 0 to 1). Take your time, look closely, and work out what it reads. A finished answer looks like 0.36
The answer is 0.875
